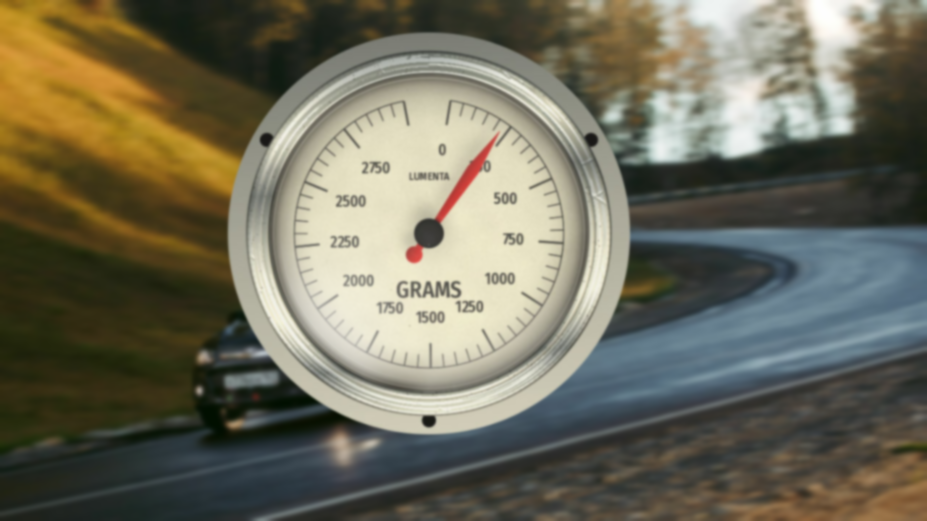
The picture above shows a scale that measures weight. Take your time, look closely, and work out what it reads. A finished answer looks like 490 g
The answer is 225 g
